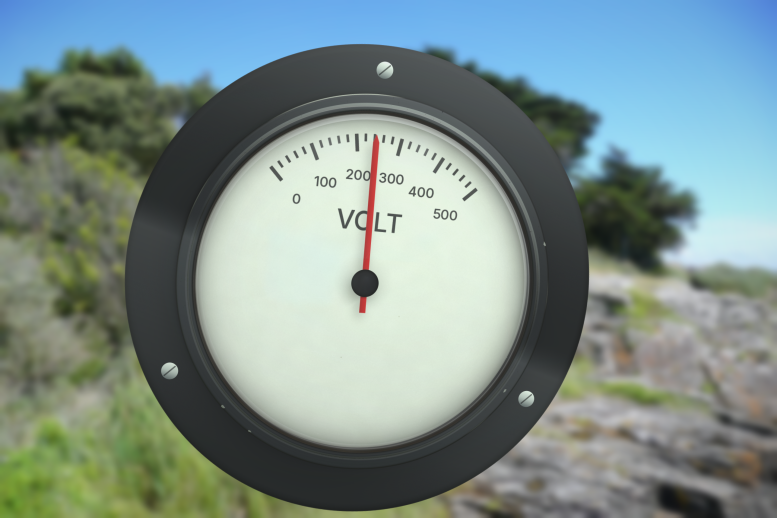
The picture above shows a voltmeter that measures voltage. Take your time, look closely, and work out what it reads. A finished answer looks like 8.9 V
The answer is 240 V
